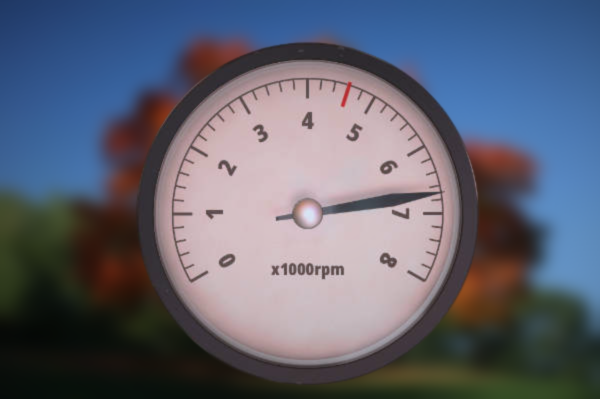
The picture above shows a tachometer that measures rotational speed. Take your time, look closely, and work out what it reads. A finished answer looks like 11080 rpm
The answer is 6700 rpm
